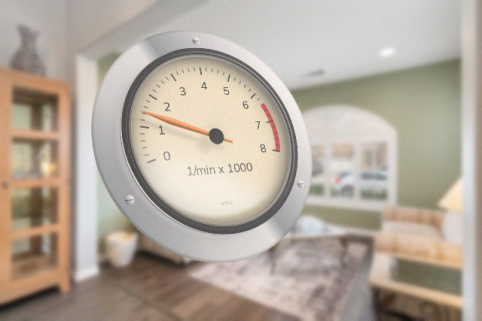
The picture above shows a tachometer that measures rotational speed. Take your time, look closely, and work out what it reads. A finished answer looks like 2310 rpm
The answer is 1400 rpm
